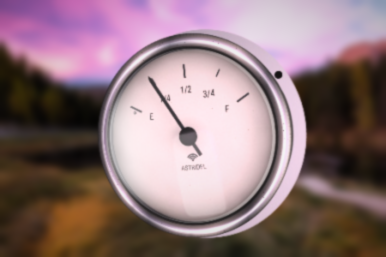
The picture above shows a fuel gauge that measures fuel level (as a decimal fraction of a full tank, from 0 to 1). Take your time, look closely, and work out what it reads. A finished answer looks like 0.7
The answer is 0.25
